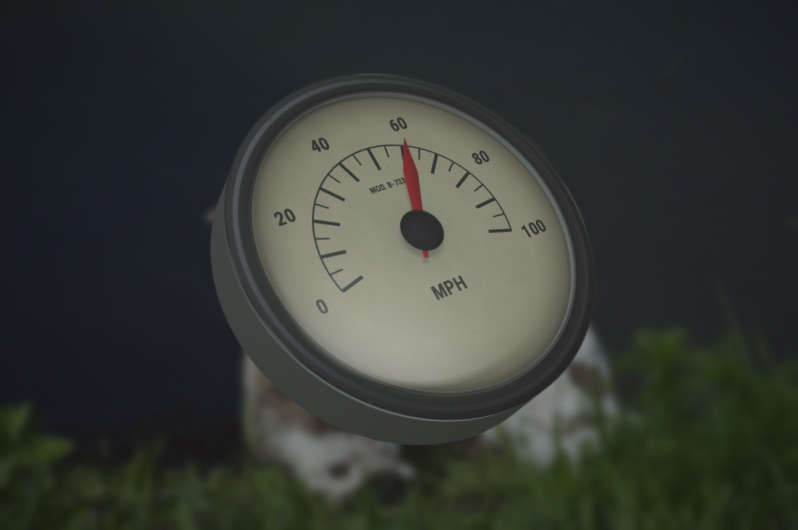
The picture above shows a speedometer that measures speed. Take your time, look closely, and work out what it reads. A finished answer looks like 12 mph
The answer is 60 mph
